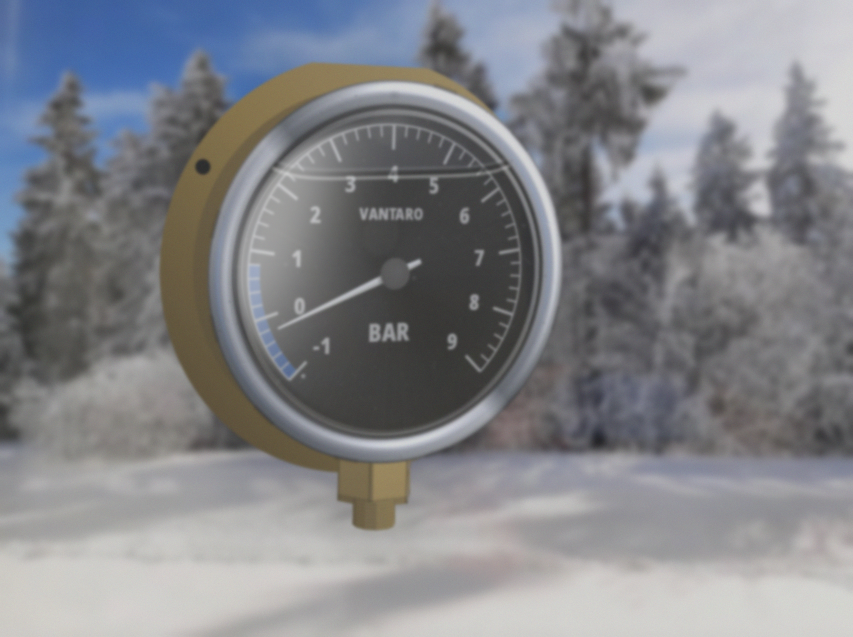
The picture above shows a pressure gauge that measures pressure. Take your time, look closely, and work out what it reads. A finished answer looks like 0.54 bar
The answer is -0.2 bar
